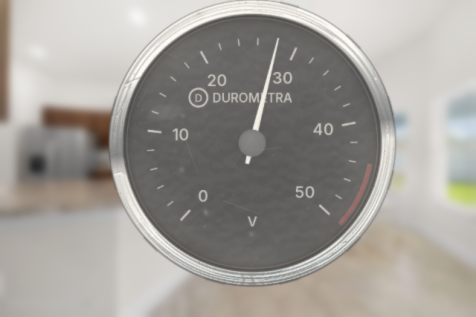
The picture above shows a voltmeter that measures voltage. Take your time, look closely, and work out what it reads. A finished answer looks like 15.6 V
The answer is 28 V
